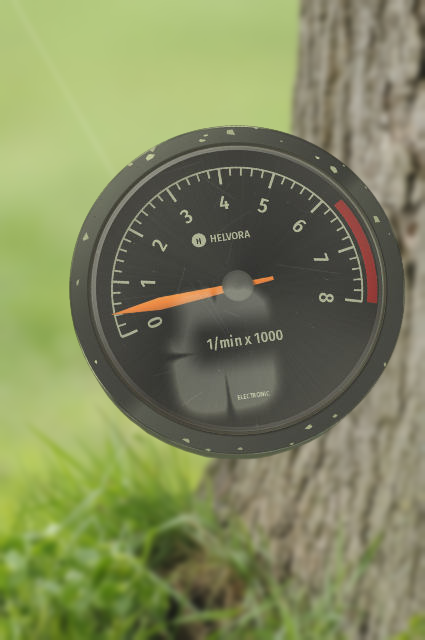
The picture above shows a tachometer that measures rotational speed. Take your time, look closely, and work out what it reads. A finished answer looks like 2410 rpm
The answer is 400 rpm
